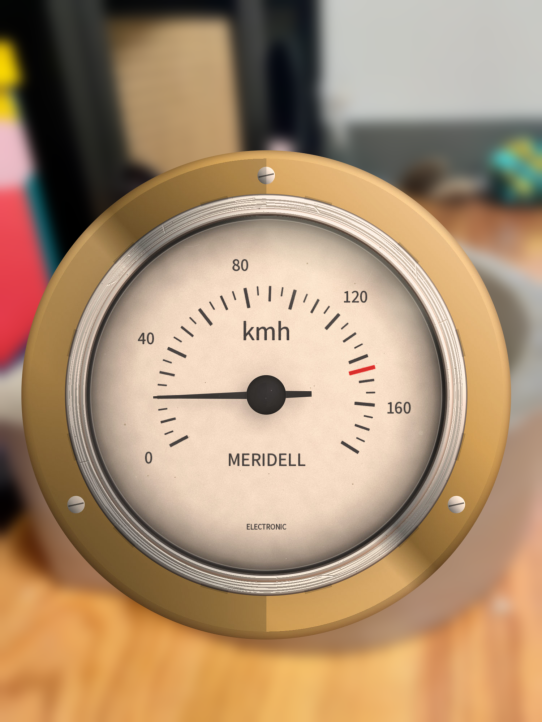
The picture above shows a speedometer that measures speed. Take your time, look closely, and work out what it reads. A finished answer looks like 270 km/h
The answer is 20 km/h
